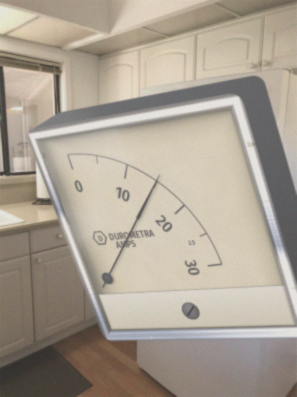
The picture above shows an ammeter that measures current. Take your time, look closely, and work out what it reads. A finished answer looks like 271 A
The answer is 15 A
